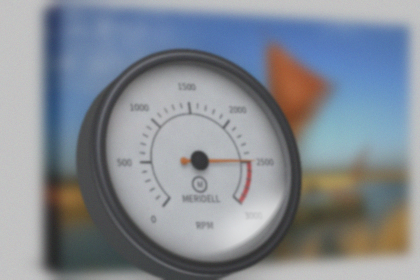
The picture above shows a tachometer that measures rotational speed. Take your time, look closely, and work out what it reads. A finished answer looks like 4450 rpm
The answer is 2500 rpm
